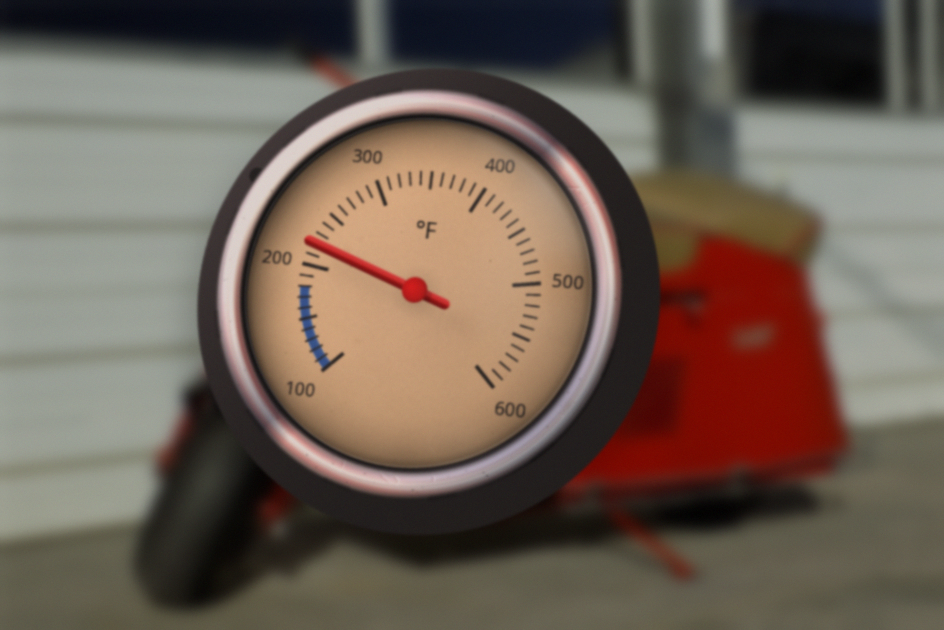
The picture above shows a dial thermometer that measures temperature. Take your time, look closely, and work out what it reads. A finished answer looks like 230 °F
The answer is 220 °F
